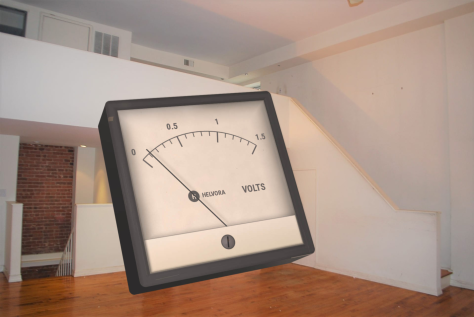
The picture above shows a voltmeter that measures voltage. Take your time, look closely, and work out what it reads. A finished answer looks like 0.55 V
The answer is 0.1 V
